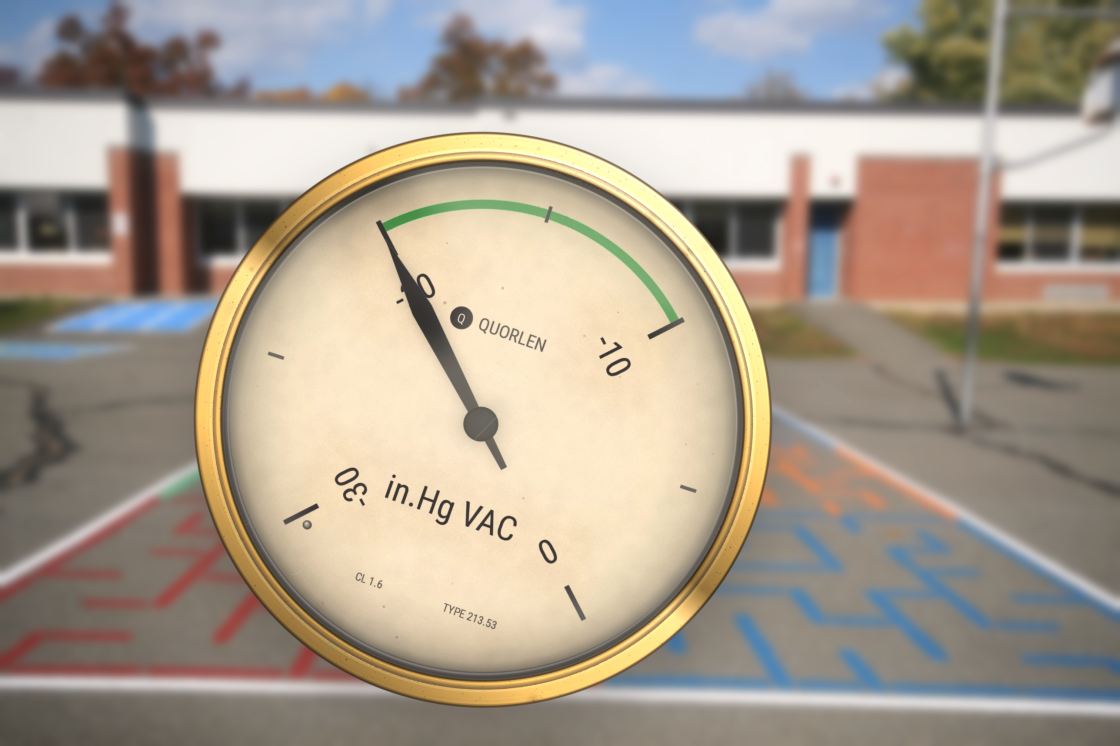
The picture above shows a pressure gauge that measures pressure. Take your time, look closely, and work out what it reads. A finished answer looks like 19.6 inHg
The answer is -20 inHg
